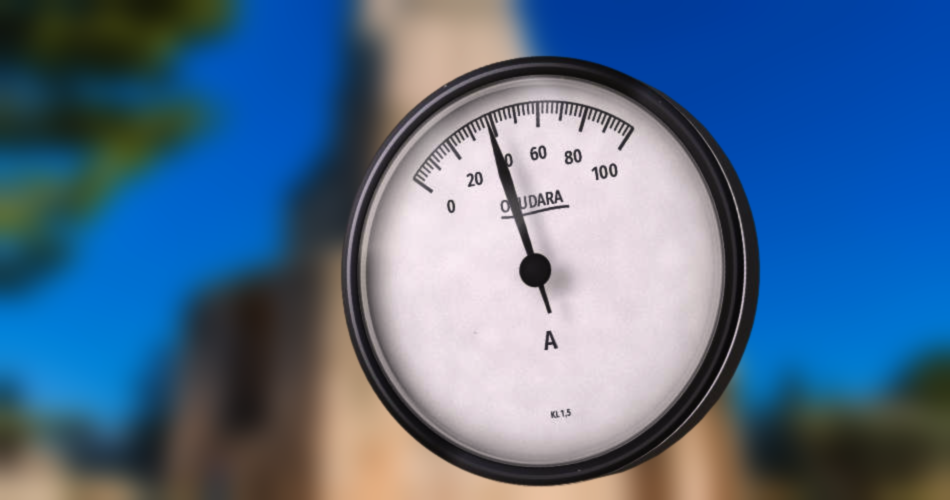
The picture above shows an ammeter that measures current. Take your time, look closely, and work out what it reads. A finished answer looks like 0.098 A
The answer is 40 A
